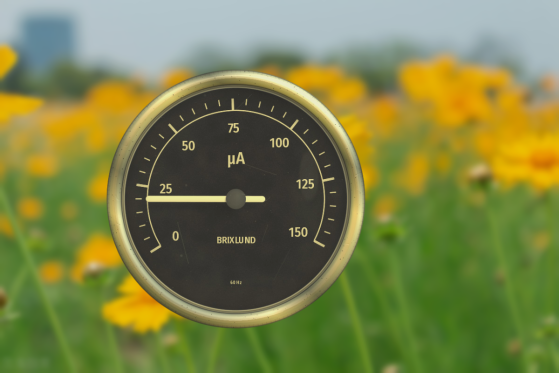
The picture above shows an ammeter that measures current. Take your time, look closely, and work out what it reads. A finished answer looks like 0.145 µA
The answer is 20 µA
